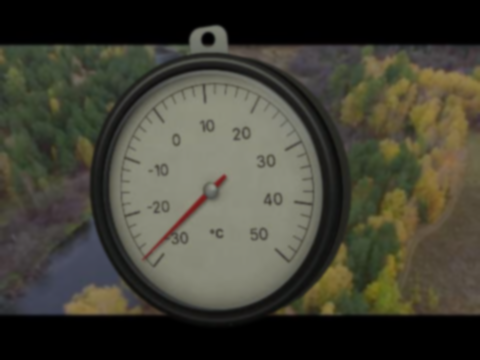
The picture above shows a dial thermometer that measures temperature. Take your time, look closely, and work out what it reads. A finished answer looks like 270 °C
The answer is -28 °C
